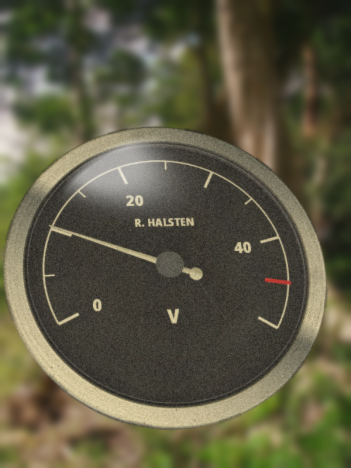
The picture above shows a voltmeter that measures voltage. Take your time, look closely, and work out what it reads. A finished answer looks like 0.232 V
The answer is 10 V
